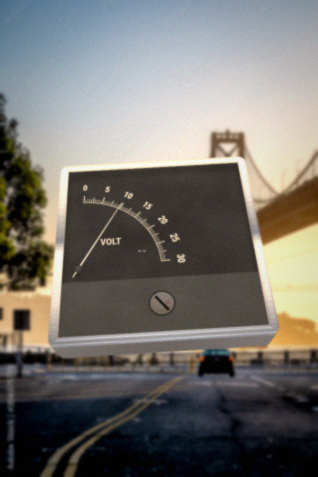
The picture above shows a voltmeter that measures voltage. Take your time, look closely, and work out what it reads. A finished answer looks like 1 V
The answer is 10 V
